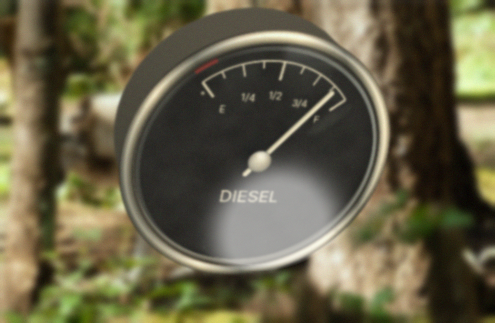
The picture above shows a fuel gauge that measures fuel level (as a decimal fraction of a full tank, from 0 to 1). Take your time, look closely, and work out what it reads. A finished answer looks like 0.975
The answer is 0.875
